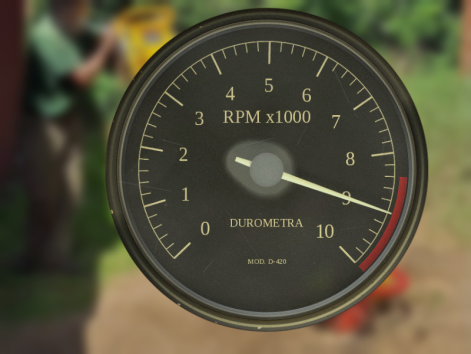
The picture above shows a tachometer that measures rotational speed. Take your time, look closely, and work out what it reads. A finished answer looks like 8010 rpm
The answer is 9000 rpm
